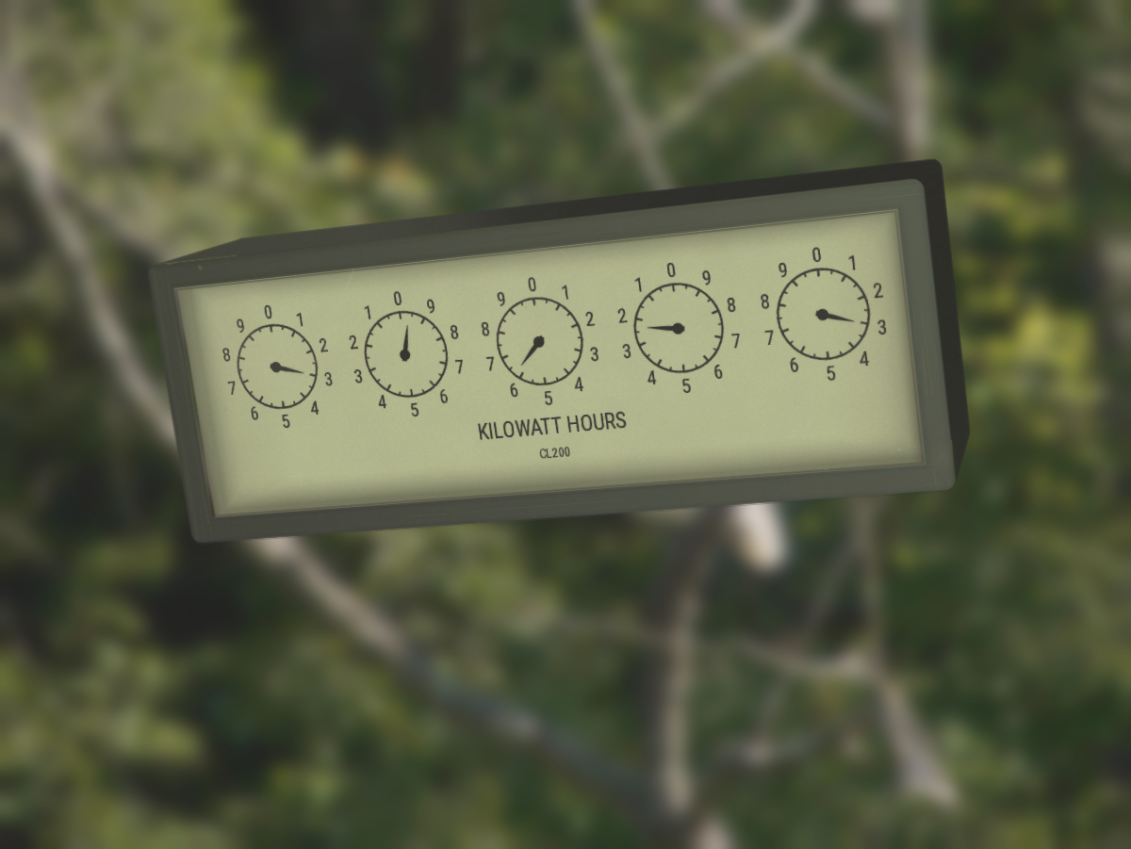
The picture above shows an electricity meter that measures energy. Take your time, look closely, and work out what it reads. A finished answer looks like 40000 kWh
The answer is 29623 kWh
